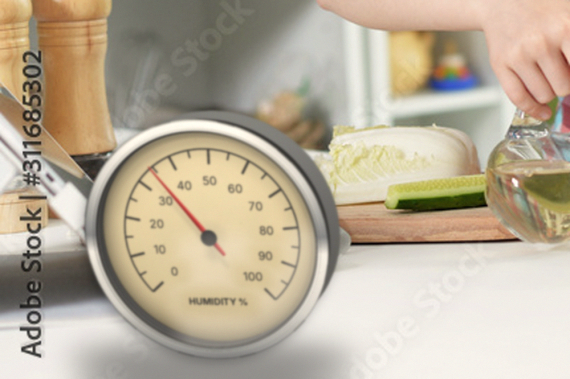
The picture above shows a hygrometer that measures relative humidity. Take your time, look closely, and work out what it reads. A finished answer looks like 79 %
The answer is 35 %
